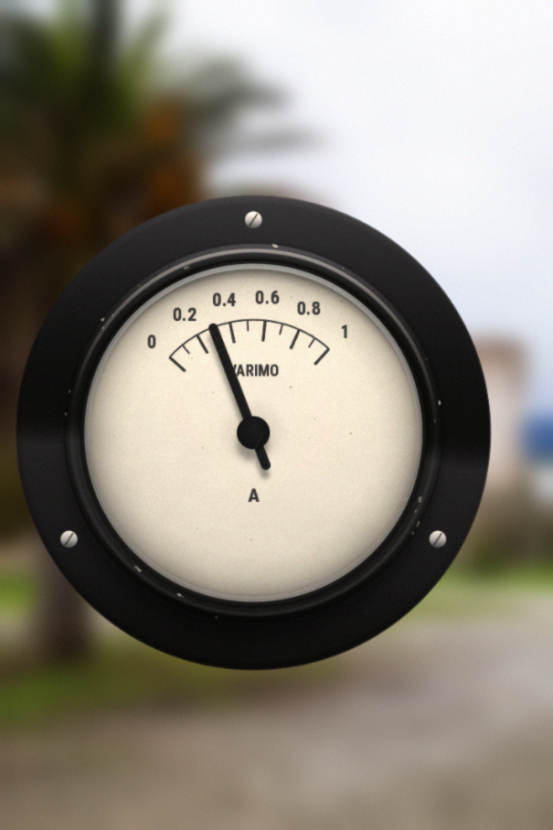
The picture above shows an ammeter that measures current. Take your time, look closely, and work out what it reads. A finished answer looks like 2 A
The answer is 0.3 A
